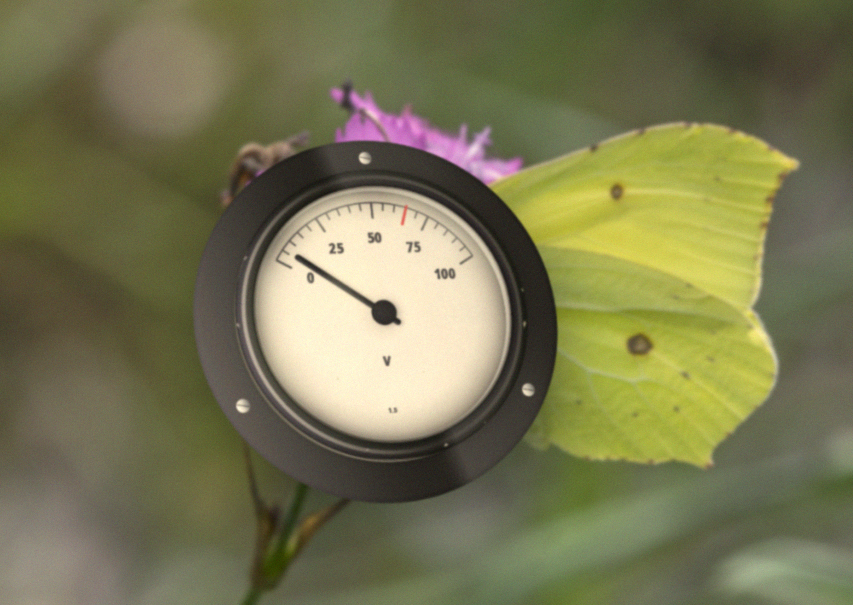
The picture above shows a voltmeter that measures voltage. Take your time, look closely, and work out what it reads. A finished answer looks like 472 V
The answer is 5 V
